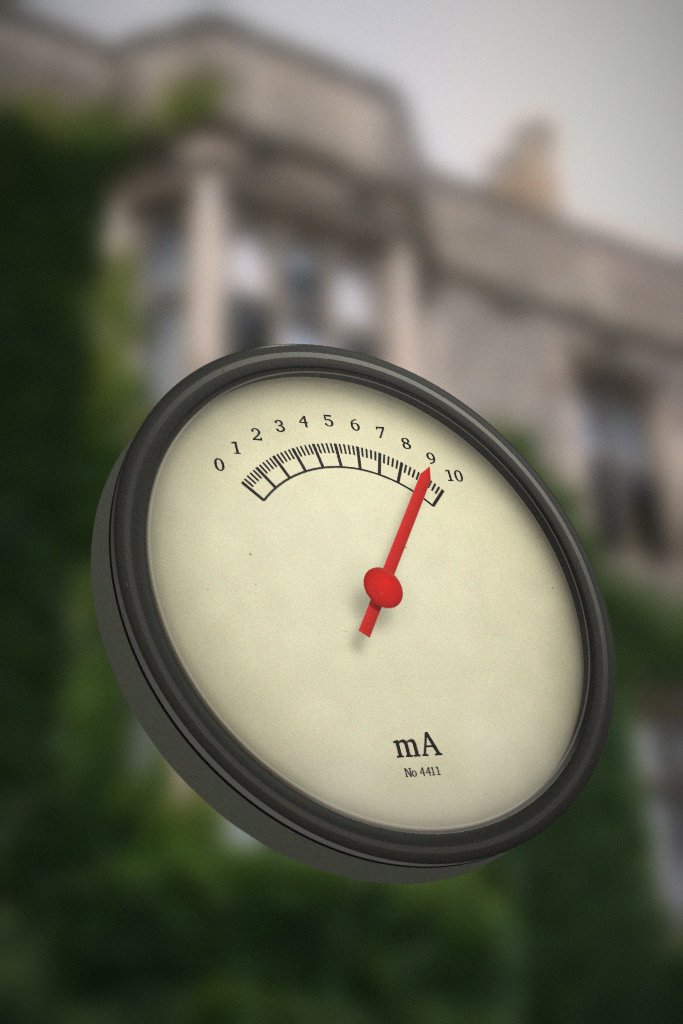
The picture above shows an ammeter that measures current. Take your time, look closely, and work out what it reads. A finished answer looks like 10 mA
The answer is 9 mA
